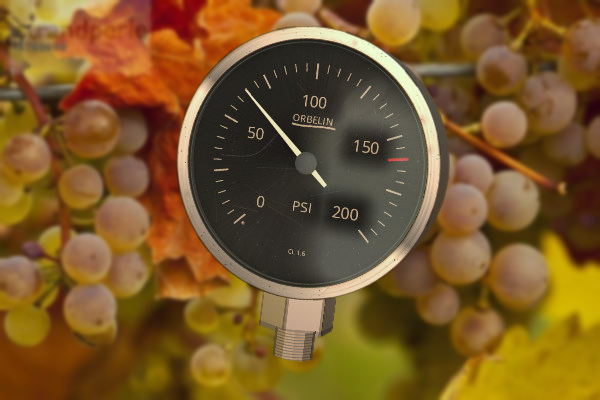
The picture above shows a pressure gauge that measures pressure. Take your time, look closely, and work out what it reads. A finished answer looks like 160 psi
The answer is 65 psi
